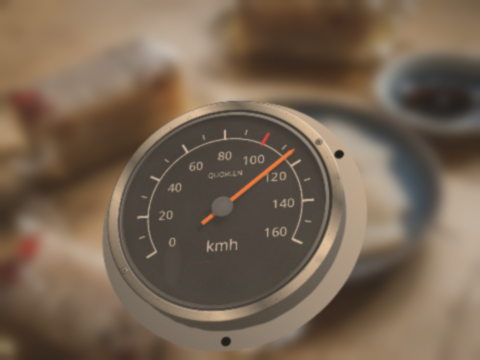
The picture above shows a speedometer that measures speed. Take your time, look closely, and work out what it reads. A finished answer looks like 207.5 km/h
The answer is 115 km/h
